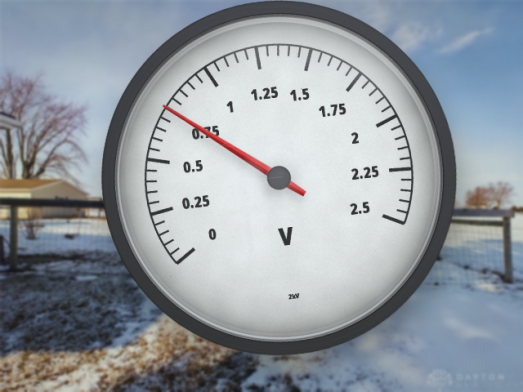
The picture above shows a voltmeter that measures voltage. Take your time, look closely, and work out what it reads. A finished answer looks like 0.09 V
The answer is 0.75 V
